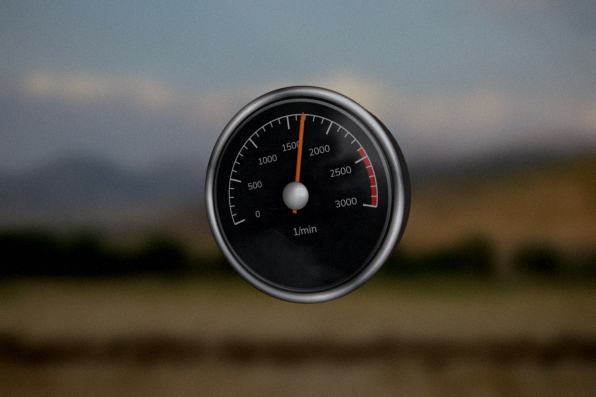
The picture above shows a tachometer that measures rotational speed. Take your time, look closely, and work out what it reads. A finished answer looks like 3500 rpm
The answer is 1700 rpm
